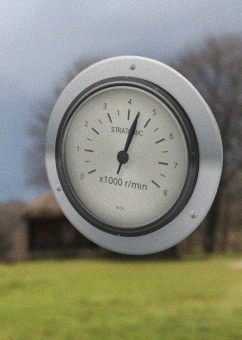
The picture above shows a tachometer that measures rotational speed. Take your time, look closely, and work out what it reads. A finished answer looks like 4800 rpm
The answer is 4500 rpm
